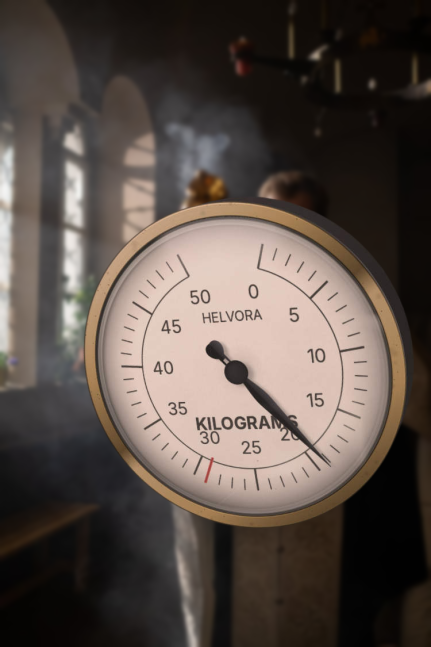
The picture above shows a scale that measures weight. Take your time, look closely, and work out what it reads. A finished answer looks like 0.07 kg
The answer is 19 kg
